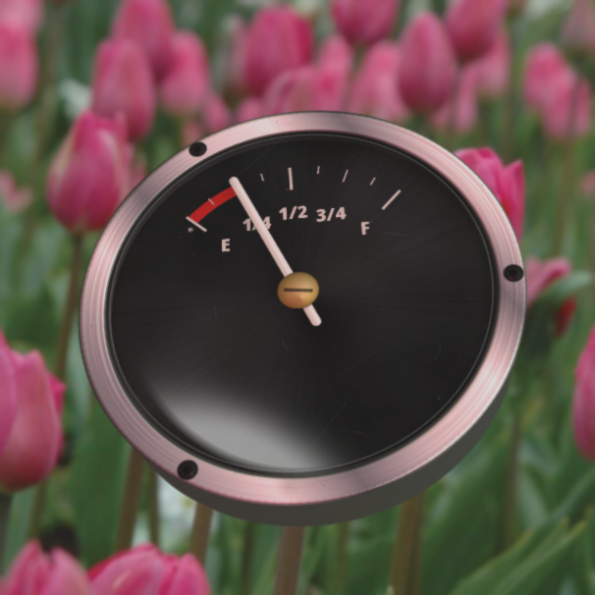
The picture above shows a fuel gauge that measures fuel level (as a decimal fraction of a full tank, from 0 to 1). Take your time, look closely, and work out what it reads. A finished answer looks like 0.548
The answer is 0.25
